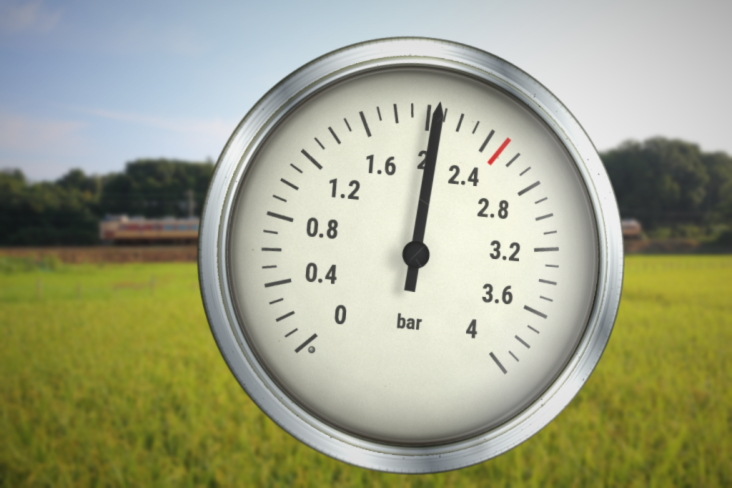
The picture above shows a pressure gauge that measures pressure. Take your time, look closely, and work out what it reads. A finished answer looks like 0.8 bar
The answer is 2.05 bar
